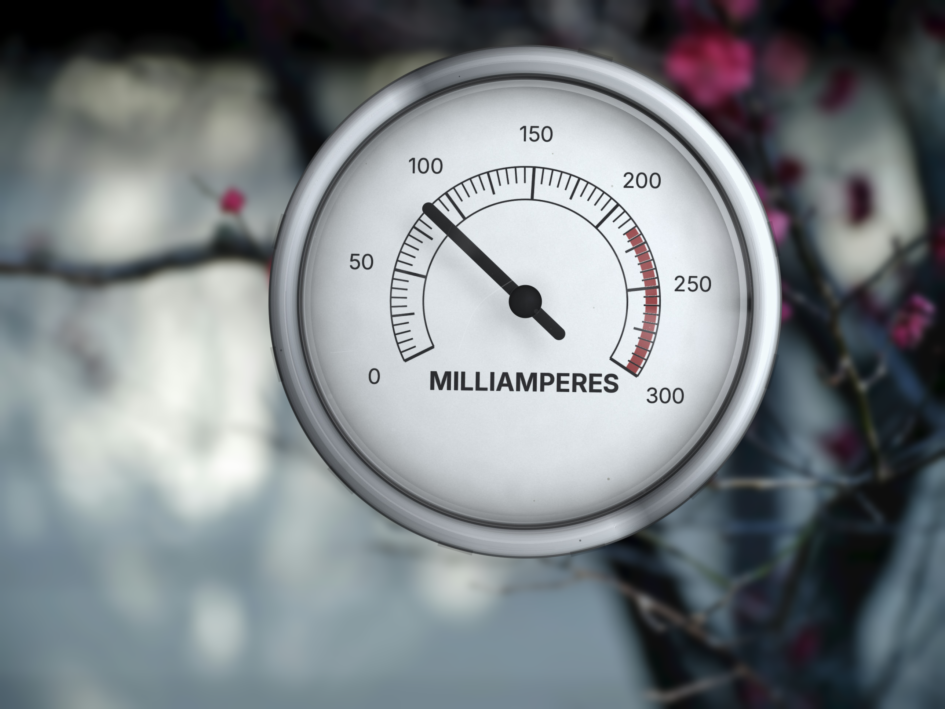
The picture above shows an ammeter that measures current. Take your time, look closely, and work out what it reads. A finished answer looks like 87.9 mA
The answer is 87.5 mA
